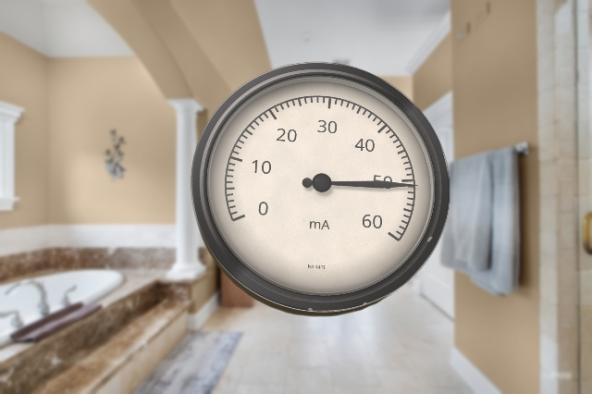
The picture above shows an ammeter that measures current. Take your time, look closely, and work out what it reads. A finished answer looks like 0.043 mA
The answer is 51 mA
